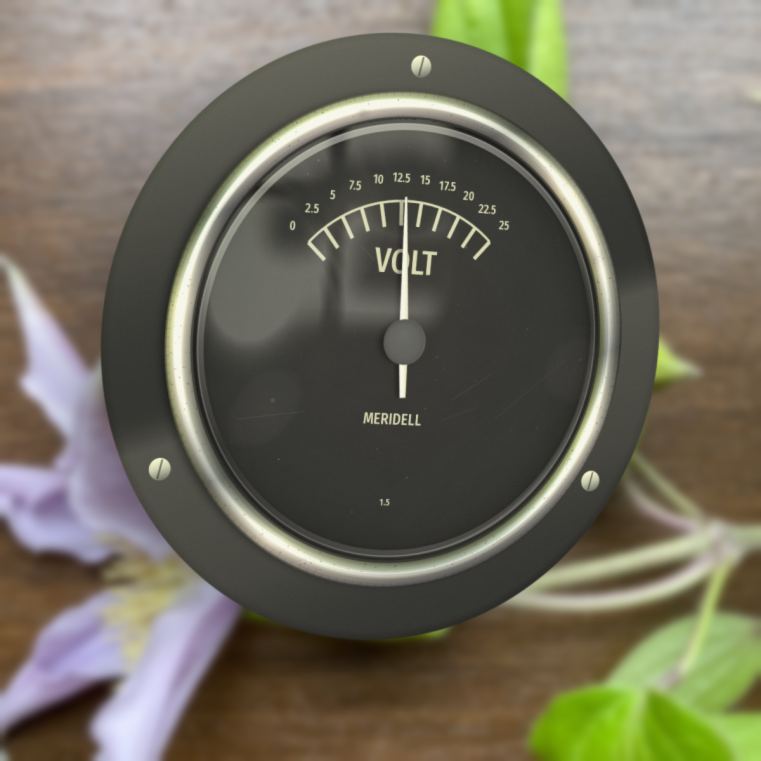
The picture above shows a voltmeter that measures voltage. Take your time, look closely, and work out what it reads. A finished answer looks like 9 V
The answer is 12.5 V
